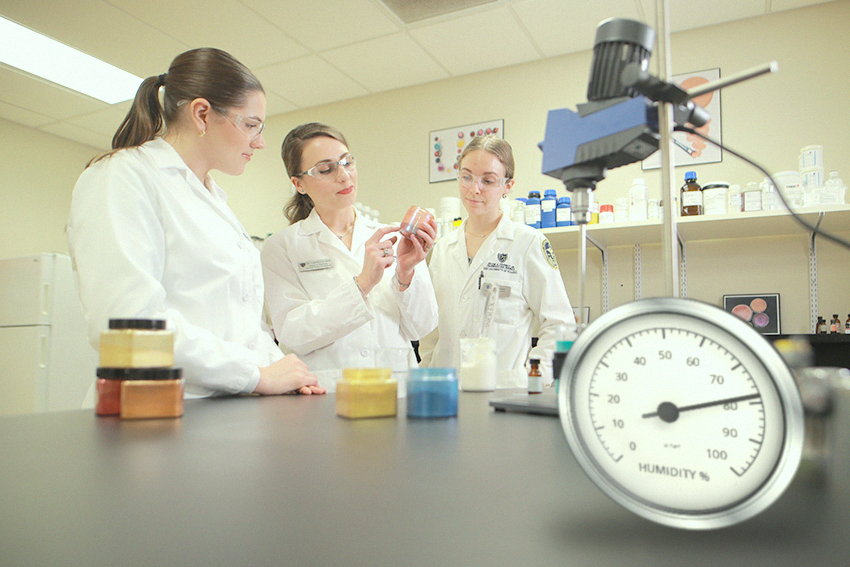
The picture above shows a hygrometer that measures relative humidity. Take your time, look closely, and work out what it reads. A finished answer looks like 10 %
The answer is 78 %
